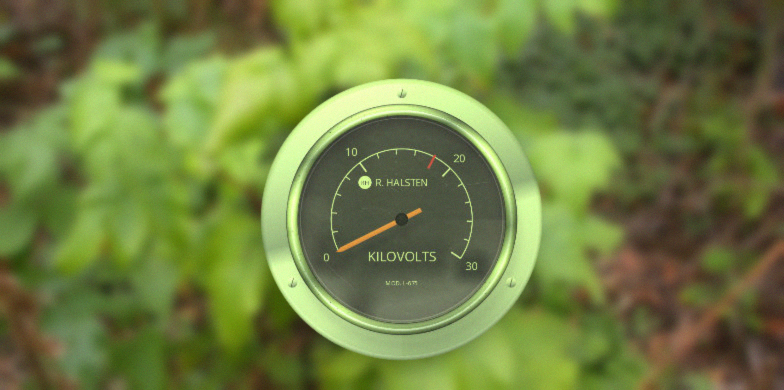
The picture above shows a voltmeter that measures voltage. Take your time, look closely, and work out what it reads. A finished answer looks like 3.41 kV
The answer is 0 kV
